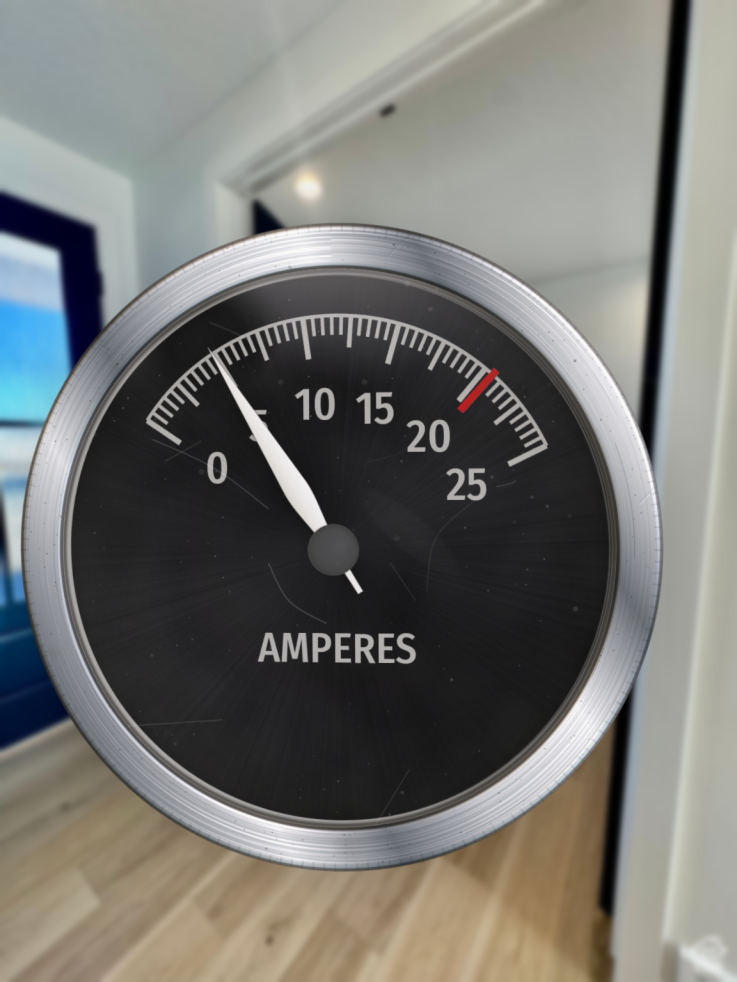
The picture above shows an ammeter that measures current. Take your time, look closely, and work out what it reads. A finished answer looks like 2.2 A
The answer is 5 A
